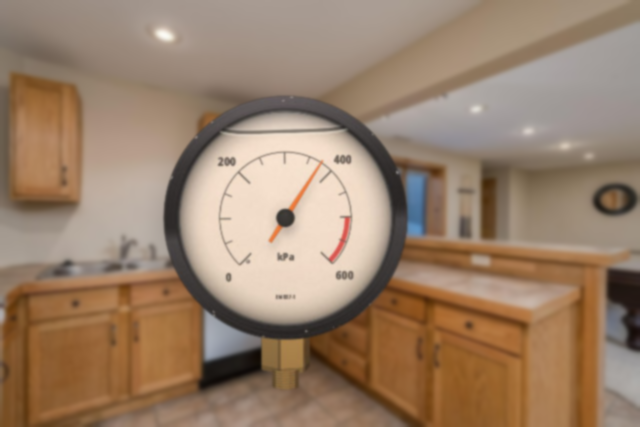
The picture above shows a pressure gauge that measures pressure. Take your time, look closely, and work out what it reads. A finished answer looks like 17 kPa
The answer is 375 kPa
